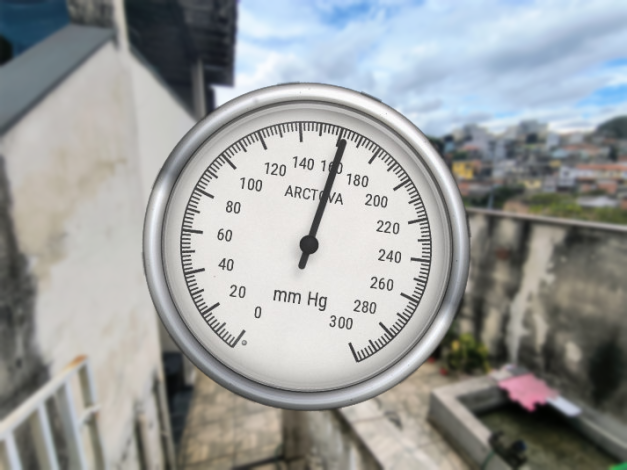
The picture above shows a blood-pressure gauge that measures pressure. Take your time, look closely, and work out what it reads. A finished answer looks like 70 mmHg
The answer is 162 mmHg
